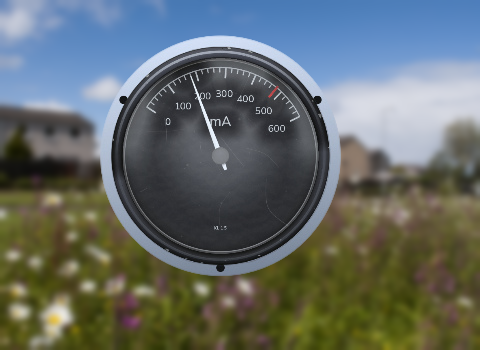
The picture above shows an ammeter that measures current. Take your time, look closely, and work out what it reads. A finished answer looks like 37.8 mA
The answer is 180 mA
